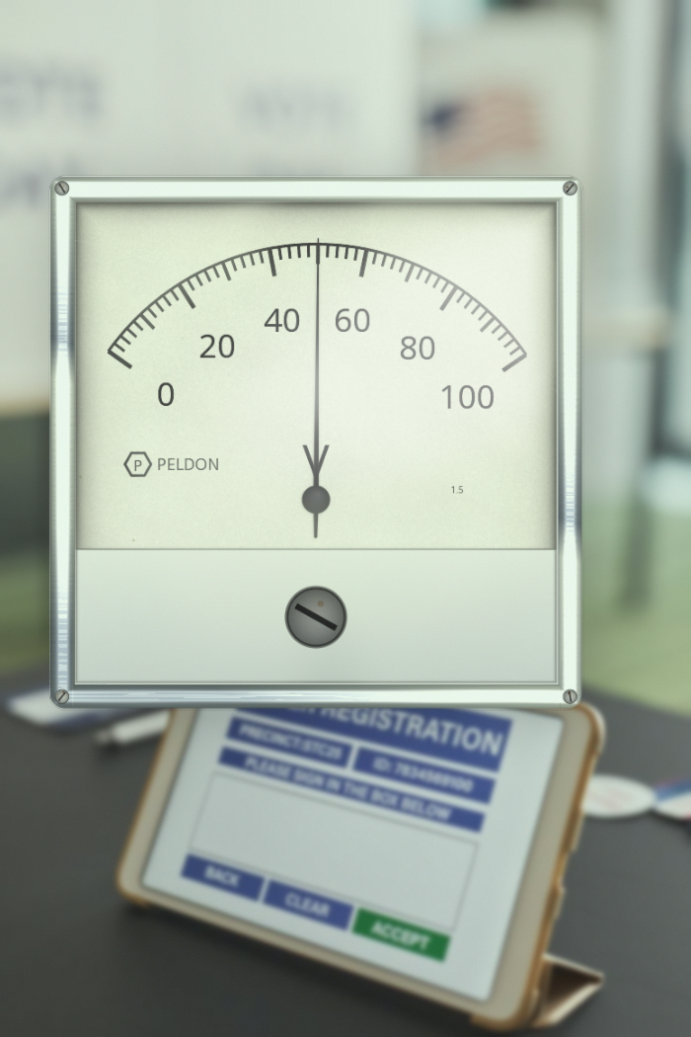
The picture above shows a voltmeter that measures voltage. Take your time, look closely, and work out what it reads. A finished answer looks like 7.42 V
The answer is 50 V
